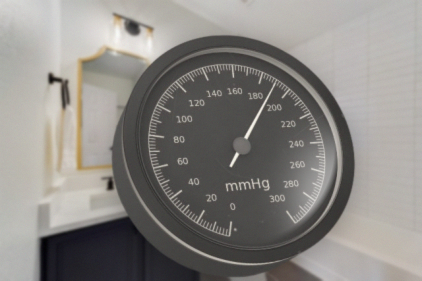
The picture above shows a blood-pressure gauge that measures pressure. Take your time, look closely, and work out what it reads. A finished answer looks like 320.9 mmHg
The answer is 190 mmHg
